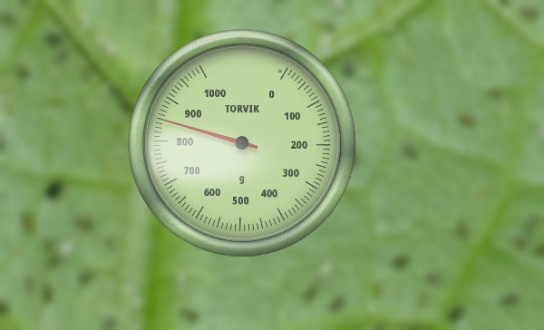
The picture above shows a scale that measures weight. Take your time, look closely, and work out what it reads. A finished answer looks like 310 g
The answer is 850 g
